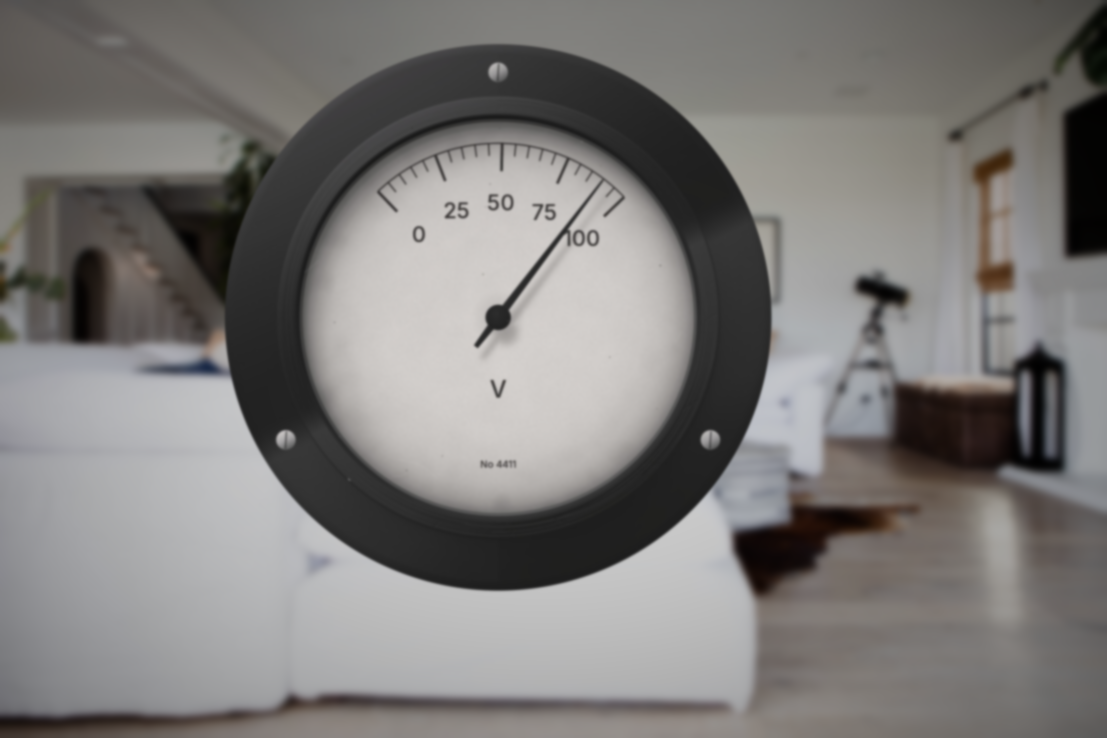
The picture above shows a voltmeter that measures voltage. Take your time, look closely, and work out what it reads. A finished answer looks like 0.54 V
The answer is 90 V
